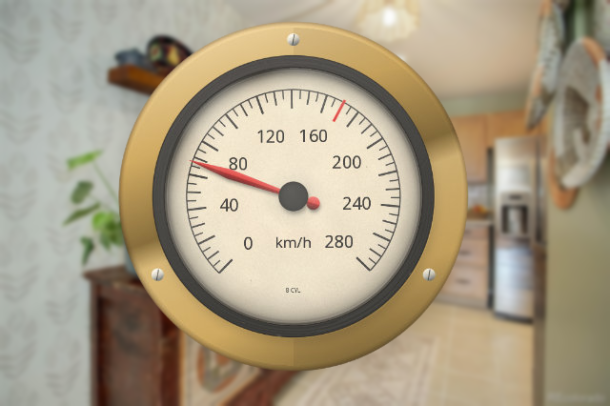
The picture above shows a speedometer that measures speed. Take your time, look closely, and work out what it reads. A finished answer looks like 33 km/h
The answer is 67.5 km/h
